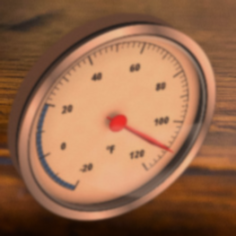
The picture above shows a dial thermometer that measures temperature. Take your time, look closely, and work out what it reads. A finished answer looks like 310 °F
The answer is 110 °F
